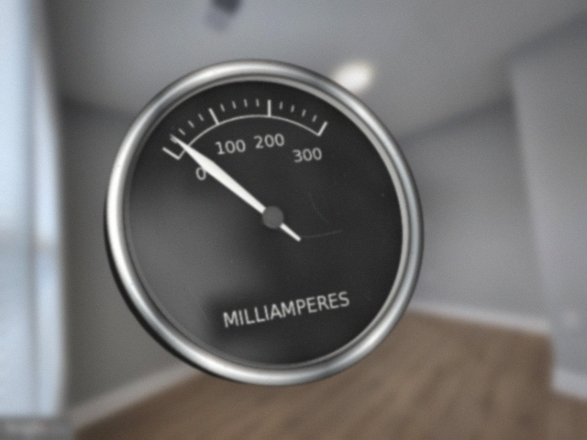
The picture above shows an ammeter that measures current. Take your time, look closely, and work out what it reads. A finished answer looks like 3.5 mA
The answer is 20 mA
